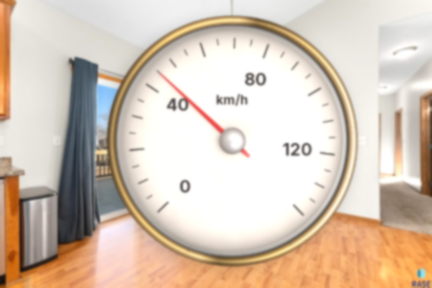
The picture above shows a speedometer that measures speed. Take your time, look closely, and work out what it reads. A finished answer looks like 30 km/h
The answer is 45 km/h
